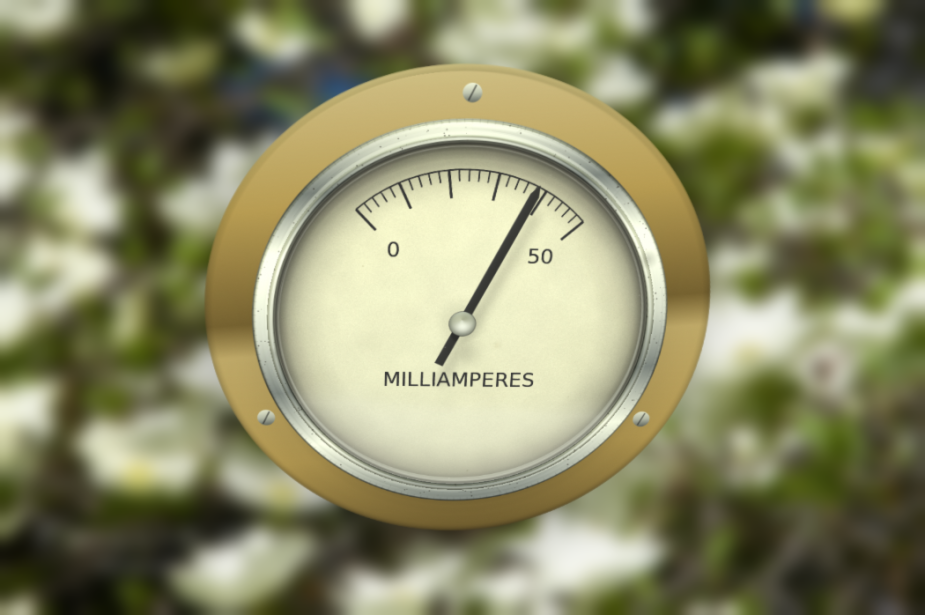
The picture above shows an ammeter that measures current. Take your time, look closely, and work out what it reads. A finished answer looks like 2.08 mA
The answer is 38 mA
